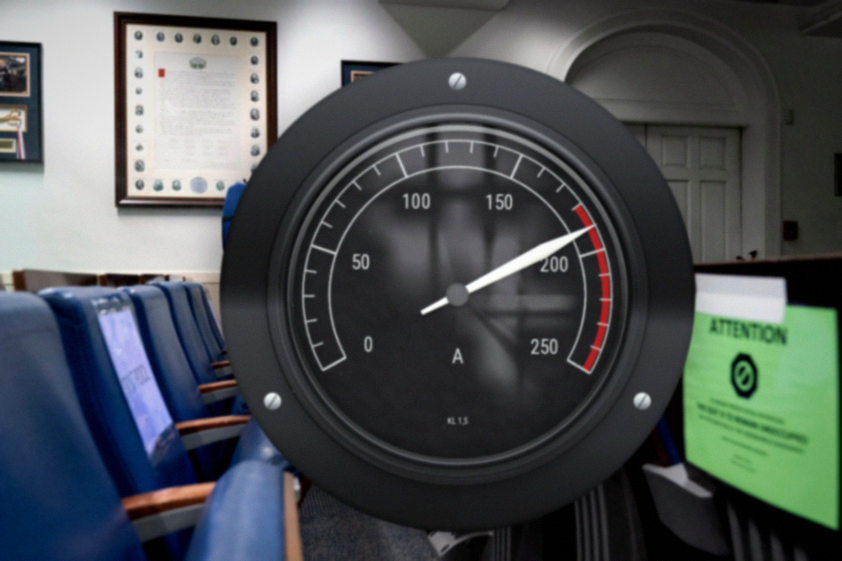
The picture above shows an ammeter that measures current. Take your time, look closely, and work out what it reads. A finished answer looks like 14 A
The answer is 190 A
